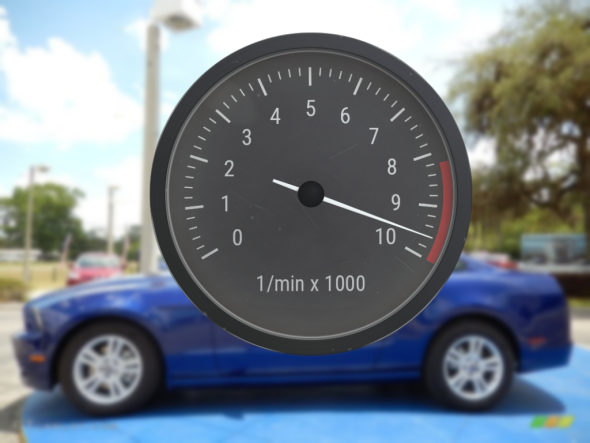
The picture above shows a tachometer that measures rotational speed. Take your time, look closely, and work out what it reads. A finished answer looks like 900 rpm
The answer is 9600 rpm
